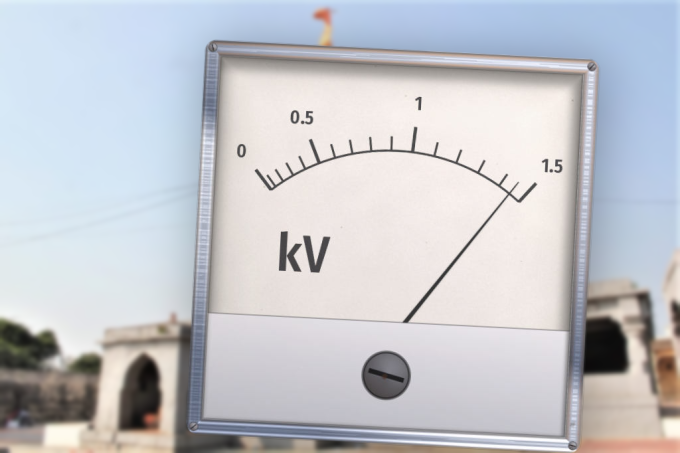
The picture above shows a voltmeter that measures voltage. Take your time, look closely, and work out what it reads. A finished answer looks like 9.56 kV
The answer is 1.45 kV
